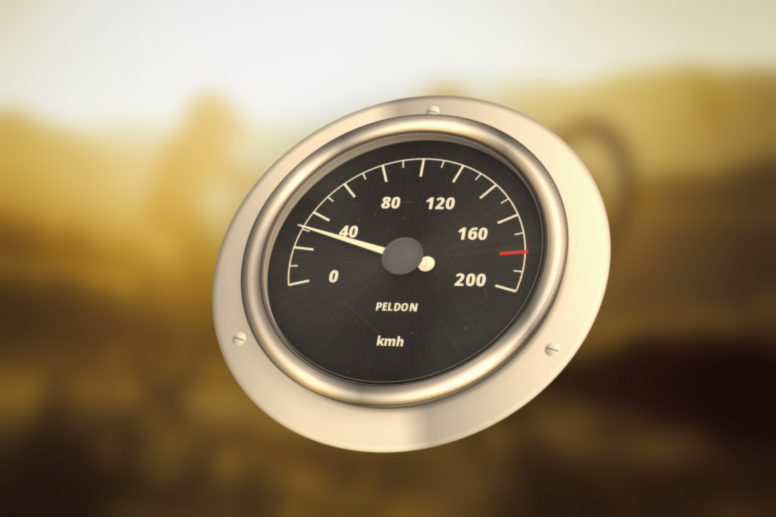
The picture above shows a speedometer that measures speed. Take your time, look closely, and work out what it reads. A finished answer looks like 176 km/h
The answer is 30 km/h
